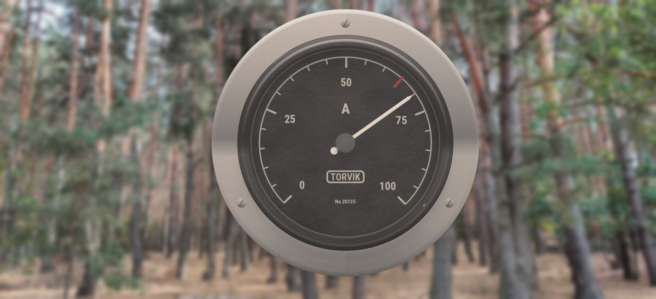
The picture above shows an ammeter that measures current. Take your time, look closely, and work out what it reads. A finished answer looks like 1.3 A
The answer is 70 A
